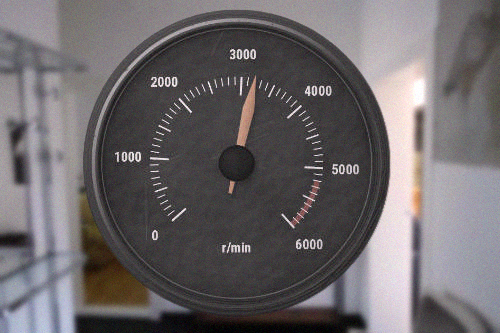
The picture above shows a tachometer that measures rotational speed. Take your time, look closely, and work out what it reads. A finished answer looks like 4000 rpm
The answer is 3200 rpm
